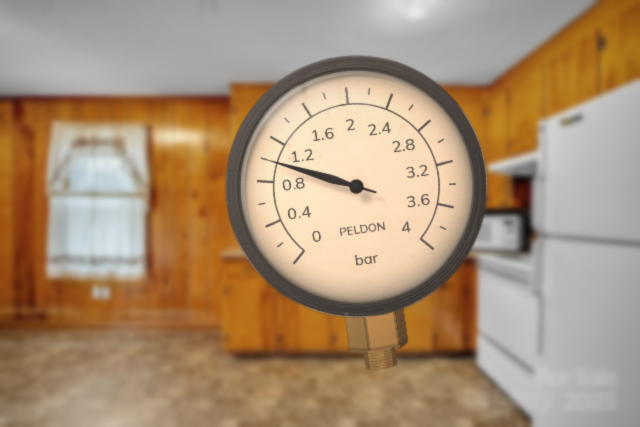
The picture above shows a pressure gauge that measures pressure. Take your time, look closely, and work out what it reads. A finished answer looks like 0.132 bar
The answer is 1 bar
